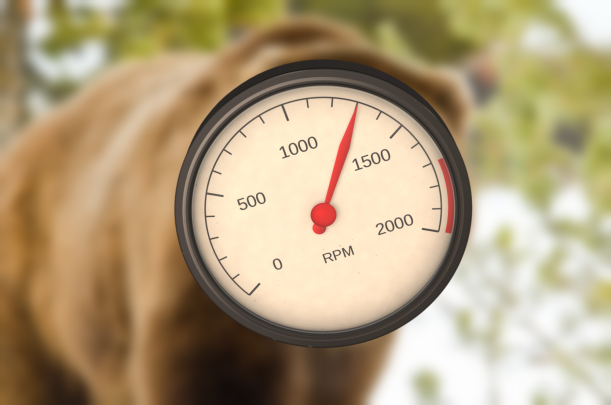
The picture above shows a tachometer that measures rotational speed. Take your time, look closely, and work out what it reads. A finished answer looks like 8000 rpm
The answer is 1300 rpm
